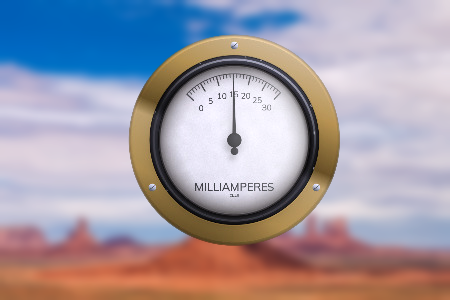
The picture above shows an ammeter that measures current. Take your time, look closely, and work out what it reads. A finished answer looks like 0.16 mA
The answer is 15 mA
